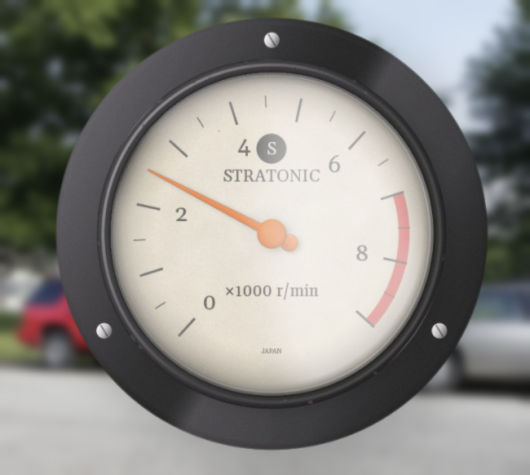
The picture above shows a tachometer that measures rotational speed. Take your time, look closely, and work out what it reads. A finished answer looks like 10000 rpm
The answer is 2500 rpm
